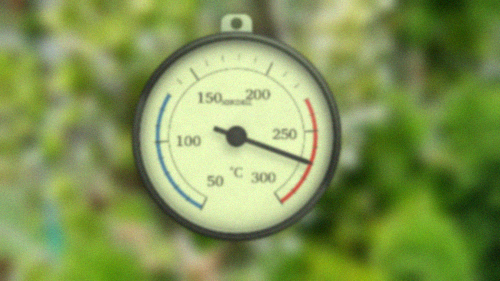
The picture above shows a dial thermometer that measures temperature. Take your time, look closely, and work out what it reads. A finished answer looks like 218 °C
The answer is 270 °C
